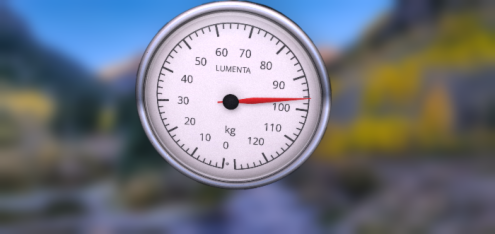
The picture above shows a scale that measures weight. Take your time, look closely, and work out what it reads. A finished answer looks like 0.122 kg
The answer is 96 kg
